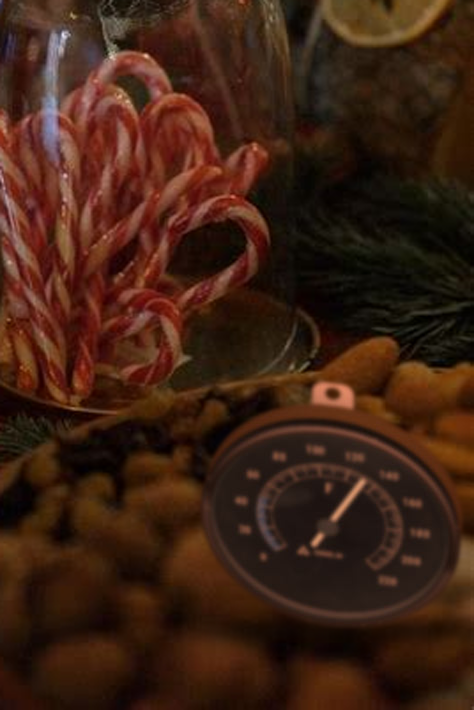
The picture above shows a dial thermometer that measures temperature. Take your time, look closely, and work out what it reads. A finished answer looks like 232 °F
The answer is 130 °F
